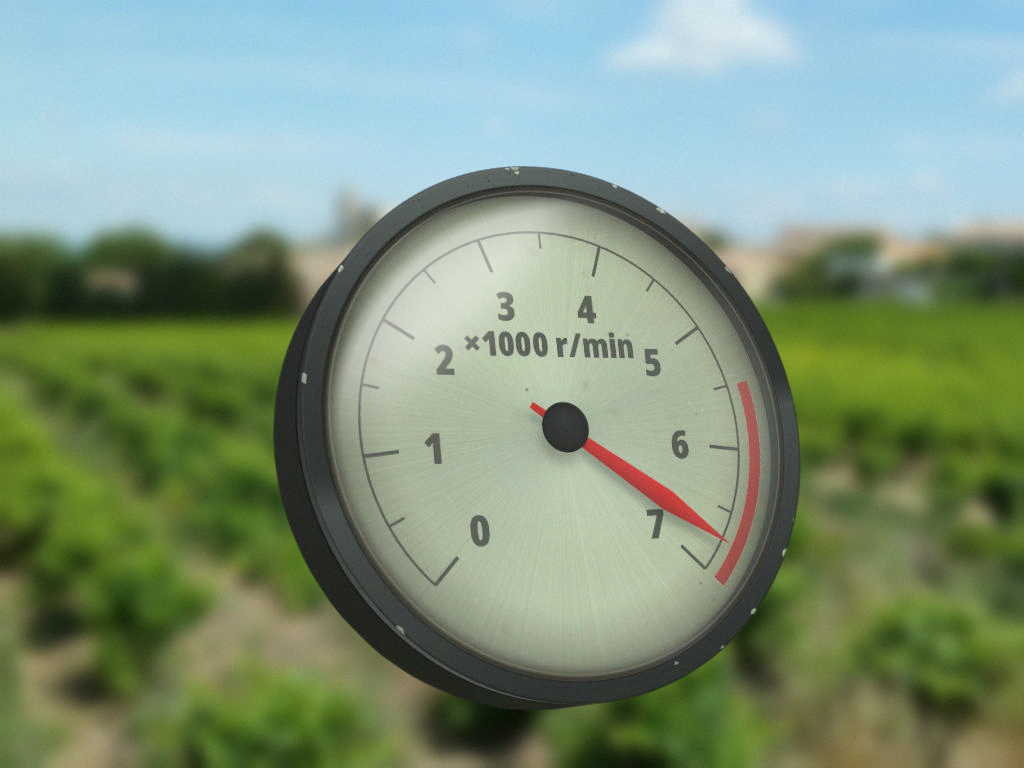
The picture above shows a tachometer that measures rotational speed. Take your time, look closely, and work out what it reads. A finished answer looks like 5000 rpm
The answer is 6750 rpm
